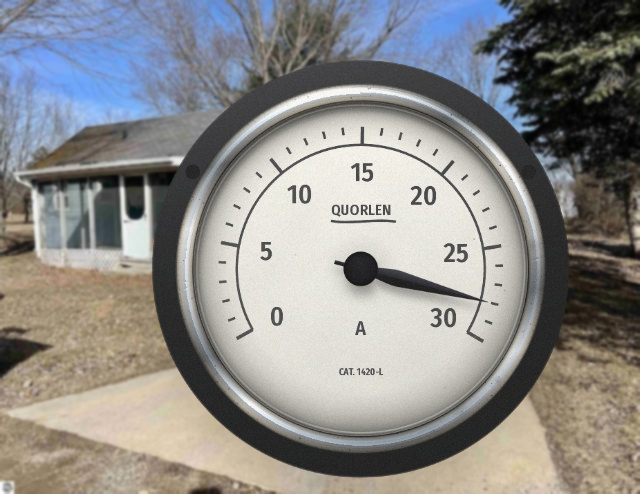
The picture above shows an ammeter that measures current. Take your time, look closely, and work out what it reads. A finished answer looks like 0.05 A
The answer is 28 A
